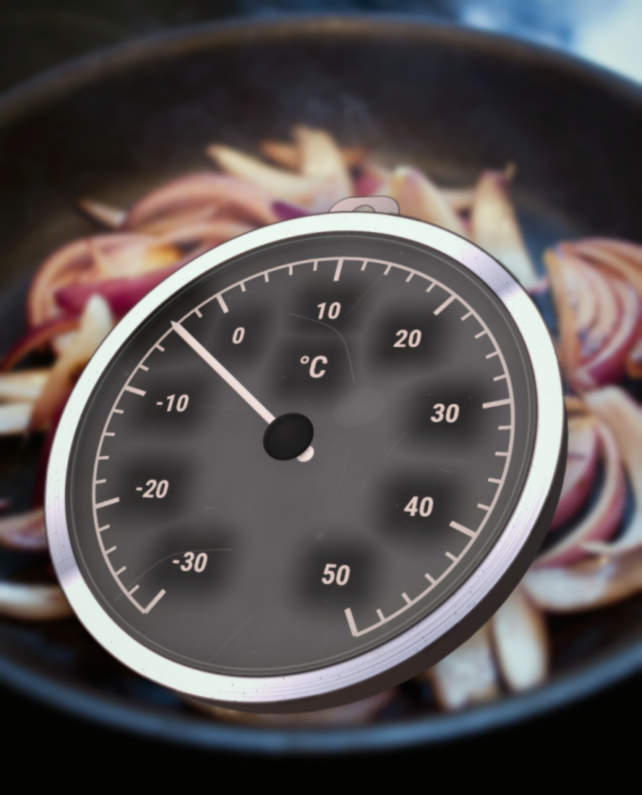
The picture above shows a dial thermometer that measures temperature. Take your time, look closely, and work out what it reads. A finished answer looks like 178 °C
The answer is -4 °C
